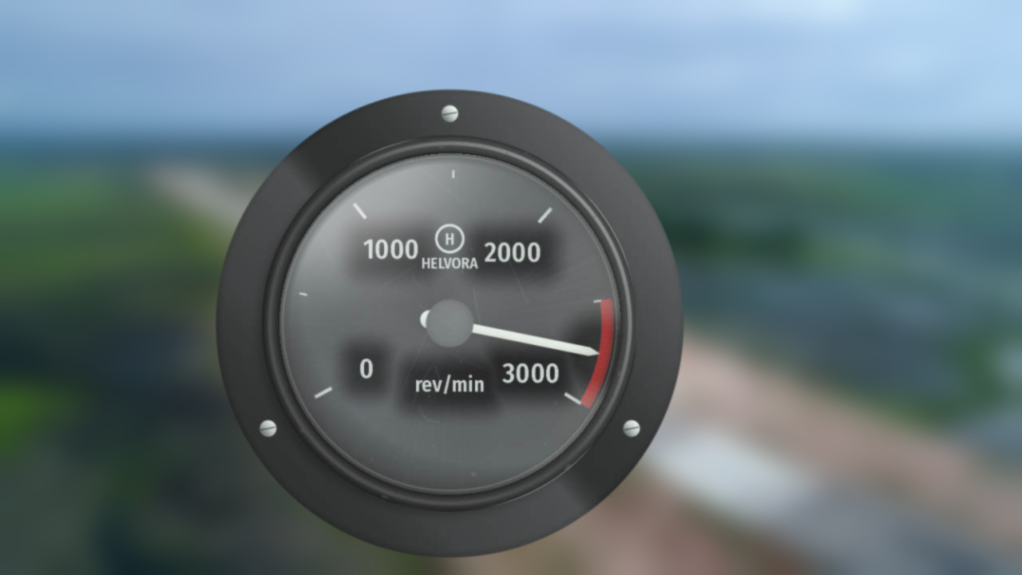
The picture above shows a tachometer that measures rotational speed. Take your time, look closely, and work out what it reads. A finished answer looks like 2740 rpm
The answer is 2750 rpm
